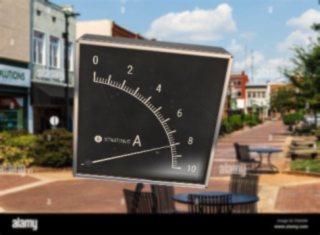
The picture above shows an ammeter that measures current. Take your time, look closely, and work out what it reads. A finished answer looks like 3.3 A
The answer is 8 A
